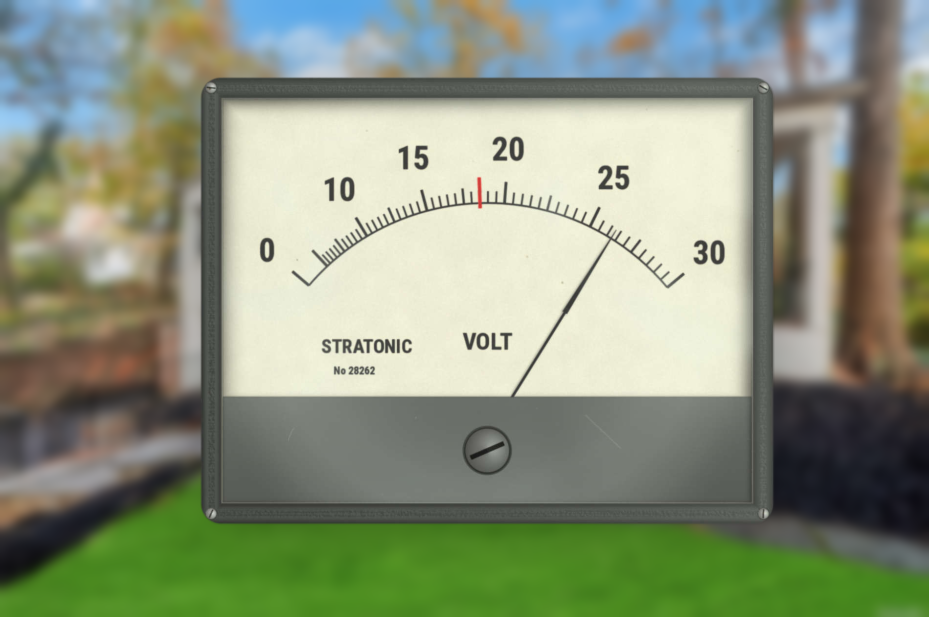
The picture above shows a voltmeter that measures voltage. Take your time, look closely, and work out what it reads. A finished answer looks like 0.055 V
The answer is 26.25 V
